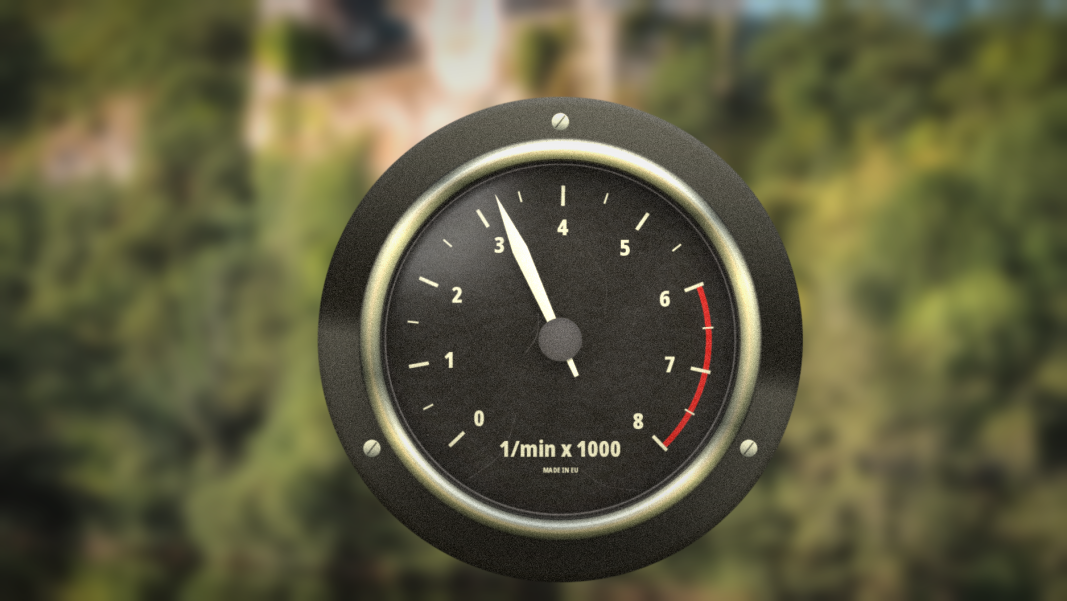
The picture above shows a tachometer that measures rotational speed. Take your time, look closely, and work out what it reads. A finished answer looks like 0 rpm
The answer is 3250 rpm
